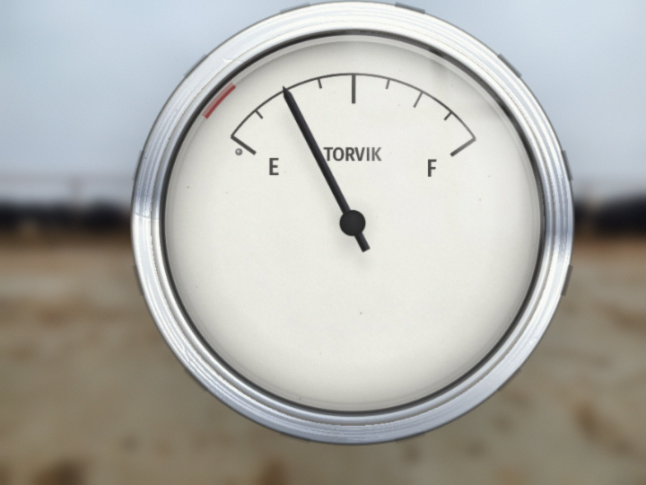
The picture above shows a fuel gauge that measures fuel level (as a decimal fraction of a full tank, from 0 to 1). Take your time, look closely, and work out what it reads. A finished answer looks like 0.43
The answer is 0.25
